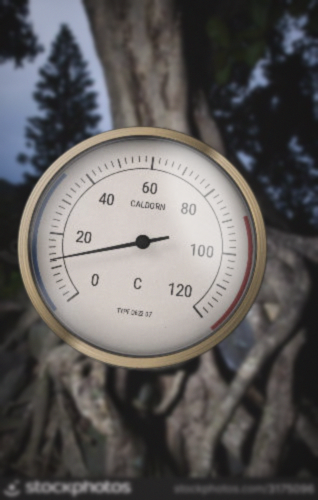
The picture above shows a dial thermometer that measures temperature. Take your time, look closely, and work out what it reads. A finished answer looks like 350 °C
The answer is 12 °C
